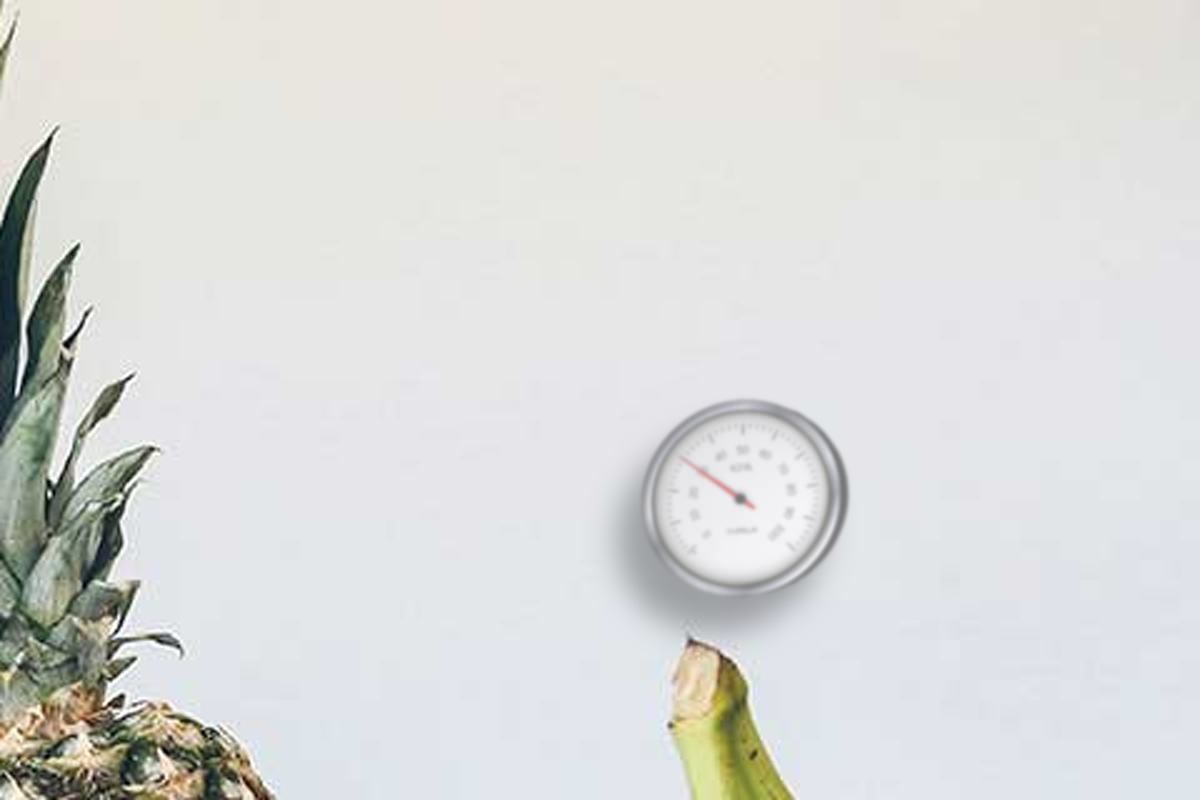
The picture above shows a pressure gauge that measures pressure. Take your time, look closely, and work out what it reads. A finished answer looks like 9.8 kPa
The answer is 30 kPa
